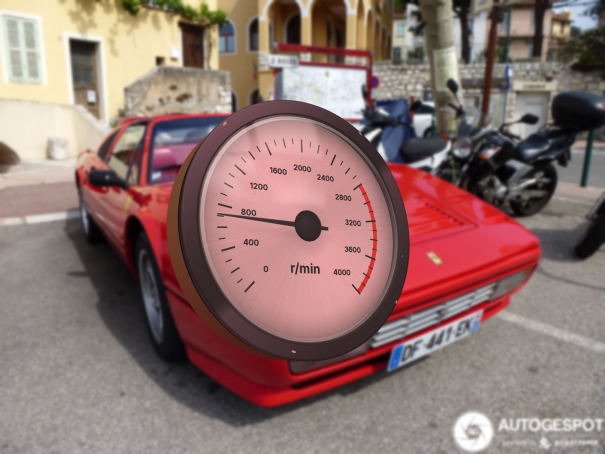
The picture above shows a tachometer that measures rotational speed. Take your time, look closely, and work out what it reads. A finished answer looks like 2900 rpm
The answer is 700 rpm
